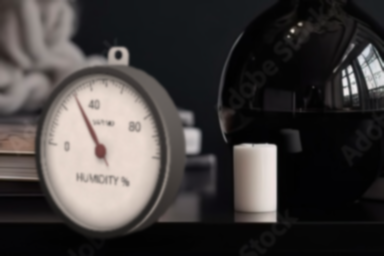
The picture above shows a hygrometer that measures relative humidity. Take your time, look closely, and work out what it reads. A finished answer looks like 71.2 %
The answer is 30 %
